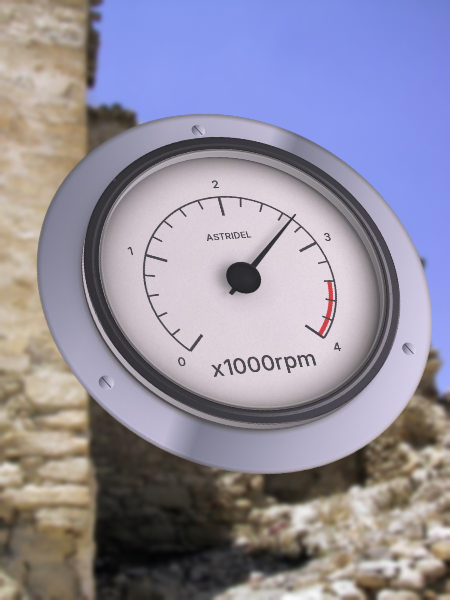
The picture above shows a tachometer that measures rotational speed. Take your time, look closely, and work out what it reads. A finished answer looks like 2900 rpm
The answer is 2700 rpm
